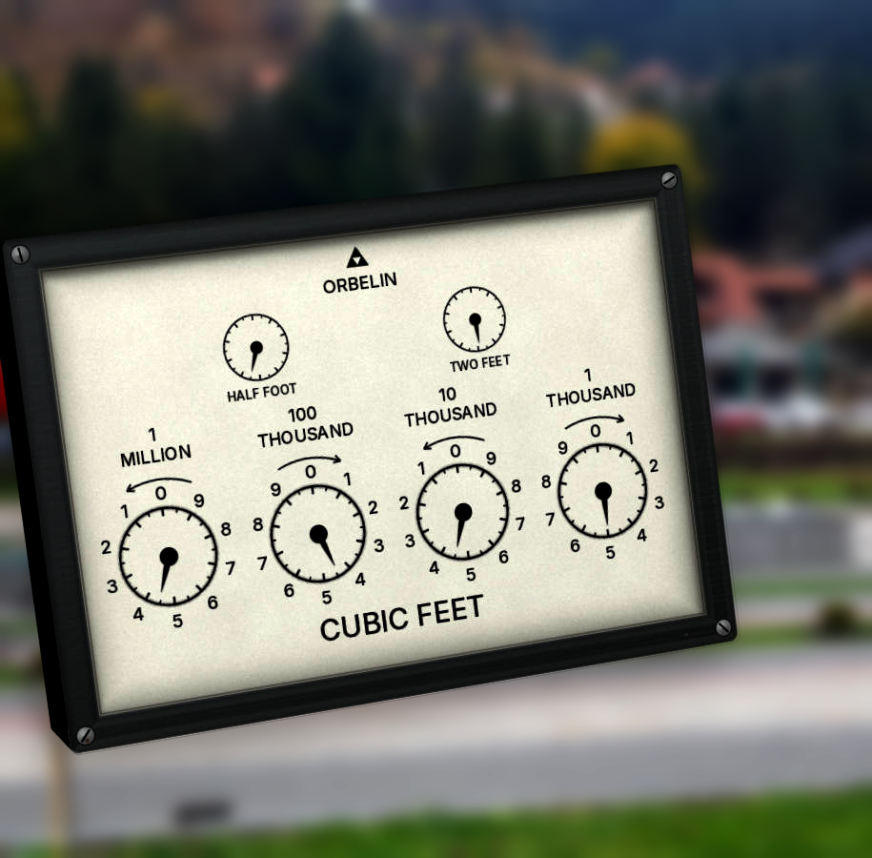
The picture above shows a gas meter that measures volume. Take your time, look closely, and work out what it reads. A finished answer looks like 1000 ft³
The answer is 444500 ft³
